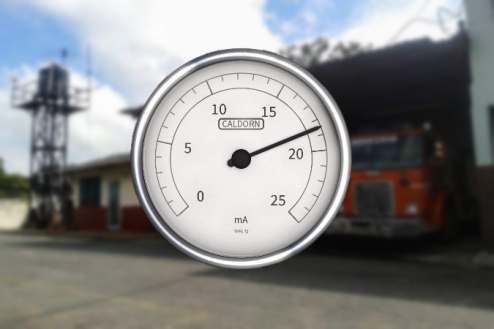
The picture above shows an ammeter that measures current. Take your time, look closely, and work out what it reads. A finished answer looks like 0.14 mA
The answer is 18.5 mA
